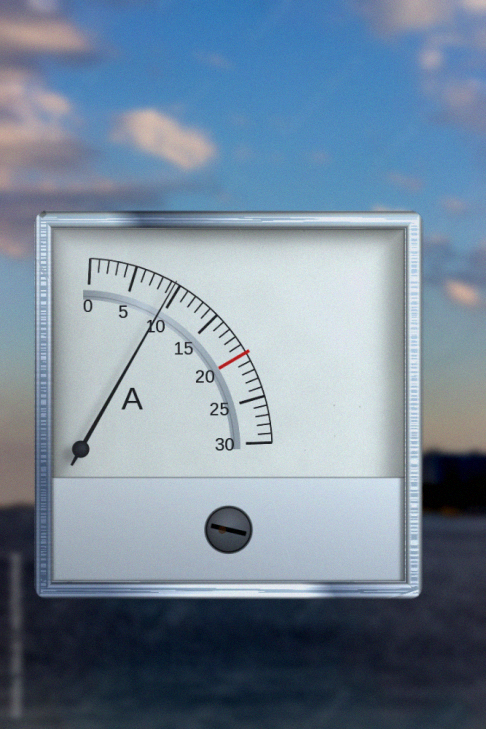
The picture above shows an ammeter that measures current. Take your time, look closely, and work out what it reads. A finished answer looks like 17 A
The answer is 9.5 A
